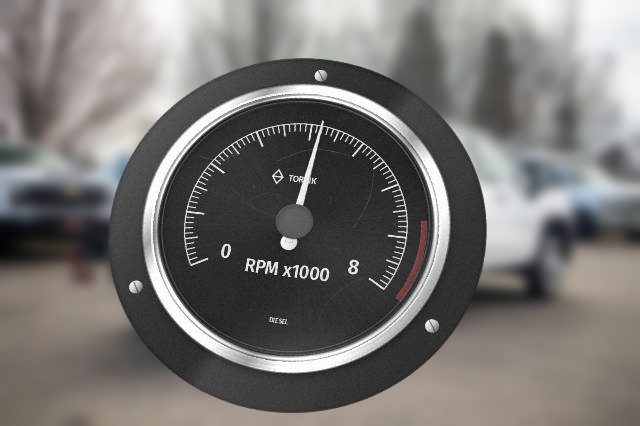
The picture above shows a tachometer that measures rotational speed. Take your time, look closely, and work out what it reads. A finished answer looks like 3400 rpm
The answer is 4200 rpm
